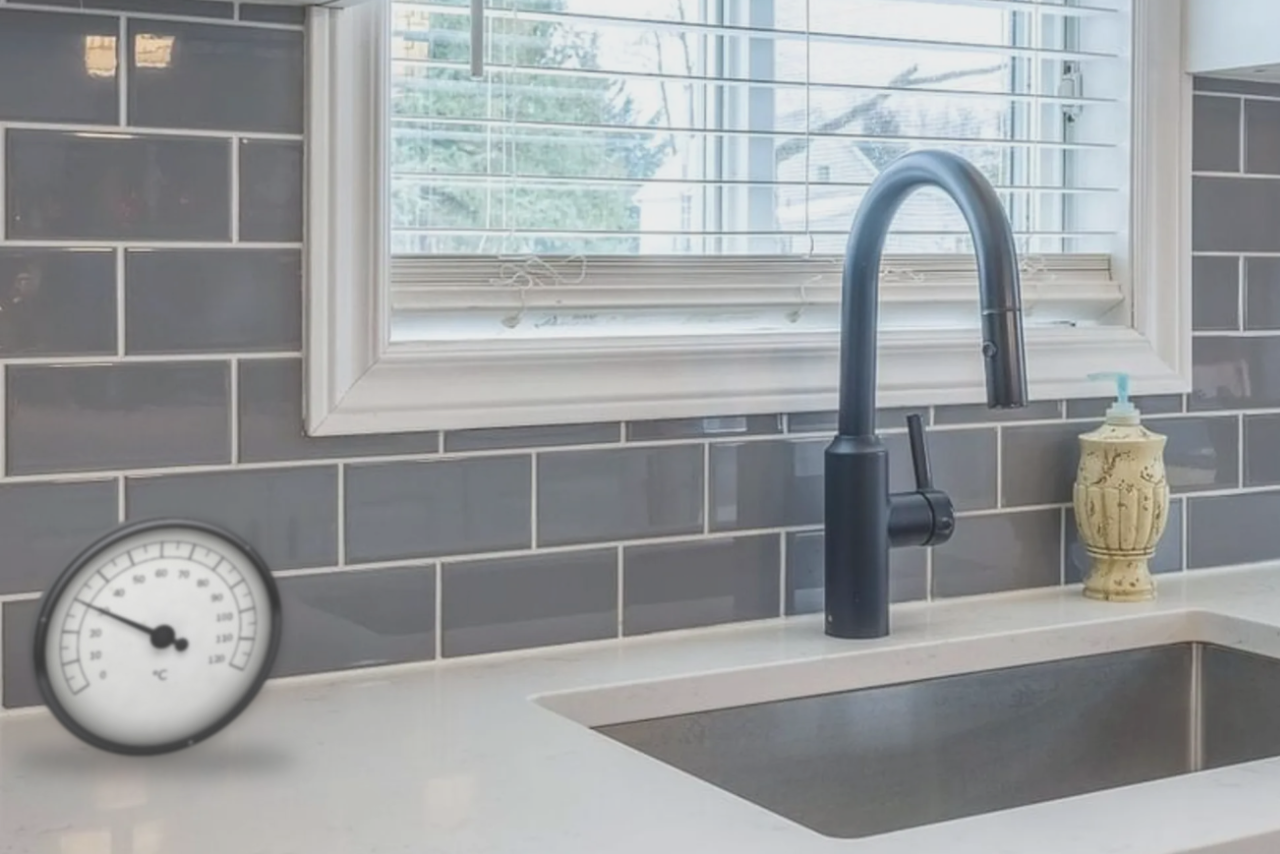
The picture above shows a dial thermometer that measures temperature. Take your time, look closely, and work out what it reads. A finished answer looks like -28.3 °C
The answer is 30 °C
